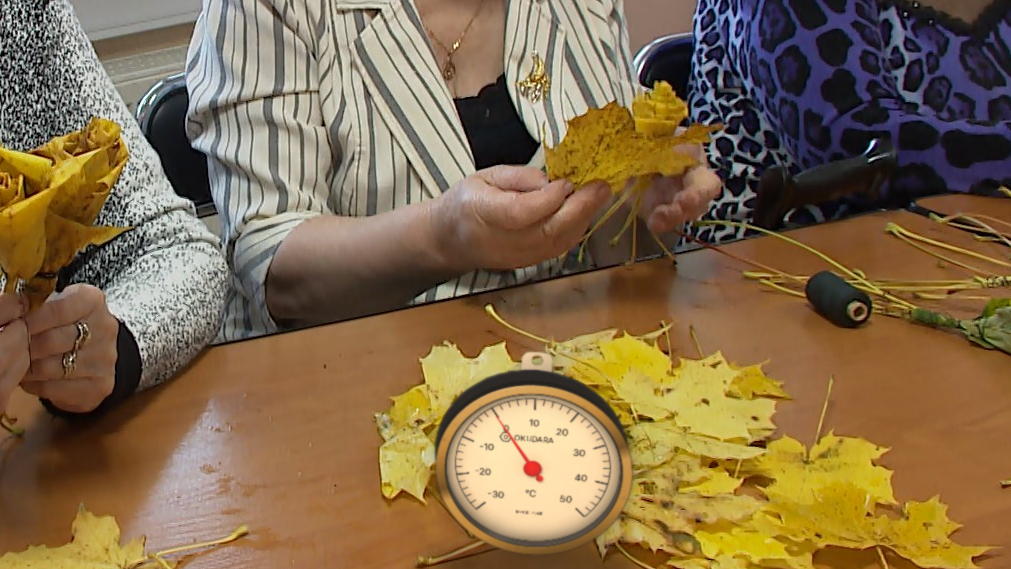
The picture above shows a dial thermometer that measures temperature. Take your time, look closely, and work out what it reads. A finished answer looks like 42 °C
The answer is 0 °C
